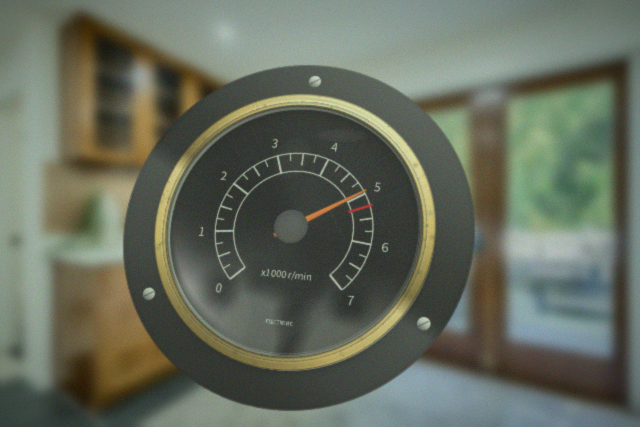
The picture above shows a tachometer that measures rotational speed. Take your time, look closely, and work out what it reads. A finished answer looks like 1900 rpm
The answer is 5000 rpm
